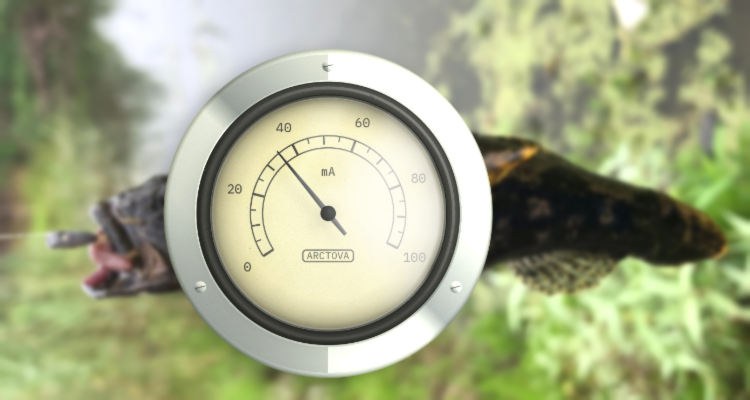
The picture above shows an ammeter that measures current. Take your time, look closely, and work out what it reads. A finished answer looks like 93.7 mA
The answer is 35 mA
